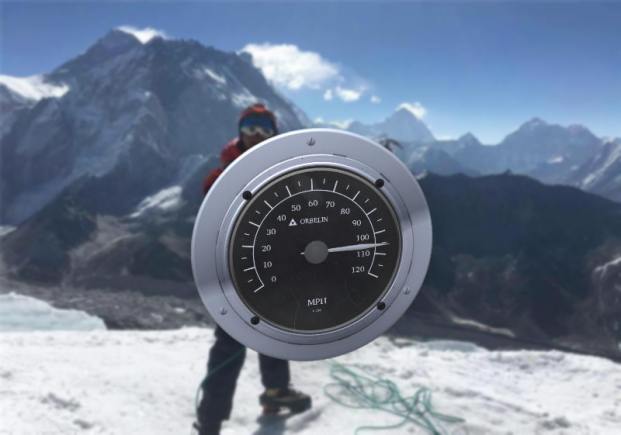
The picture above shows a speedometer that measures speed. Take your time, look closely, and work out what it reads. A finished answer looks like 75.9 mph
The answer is 105 mph
